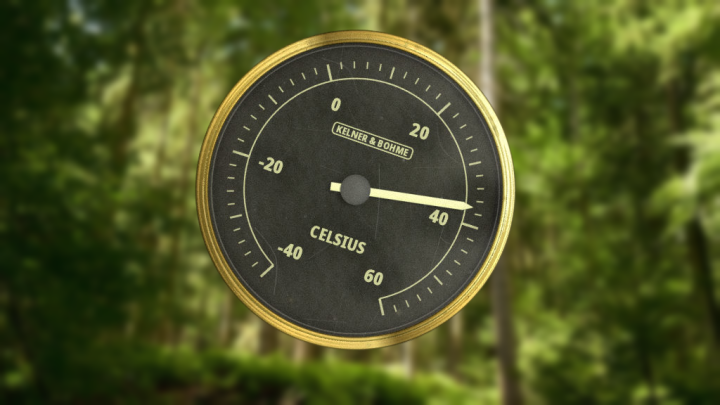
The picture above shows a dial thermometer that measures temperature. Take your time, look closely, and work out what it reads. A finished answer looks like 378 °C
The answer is 37 °C
